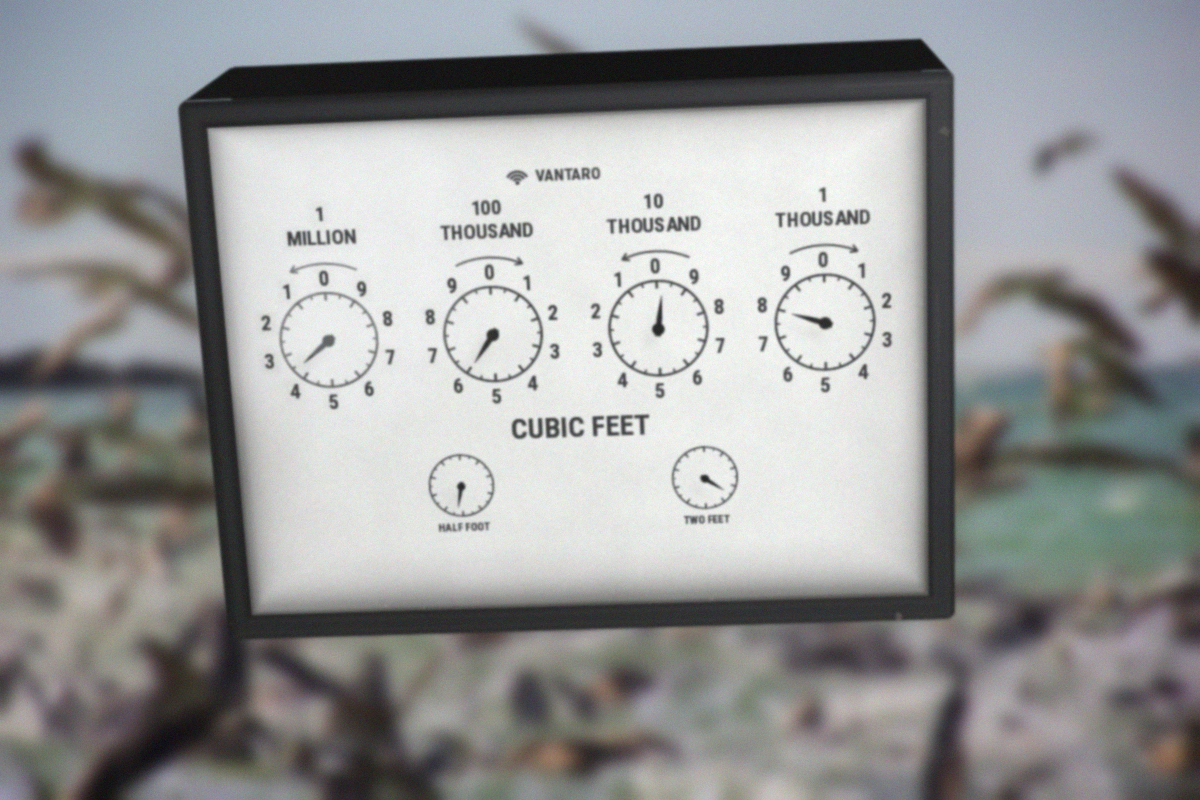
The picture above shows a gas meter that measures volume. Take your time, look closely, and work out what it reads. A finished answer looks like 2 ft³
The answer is 359800 ft³
